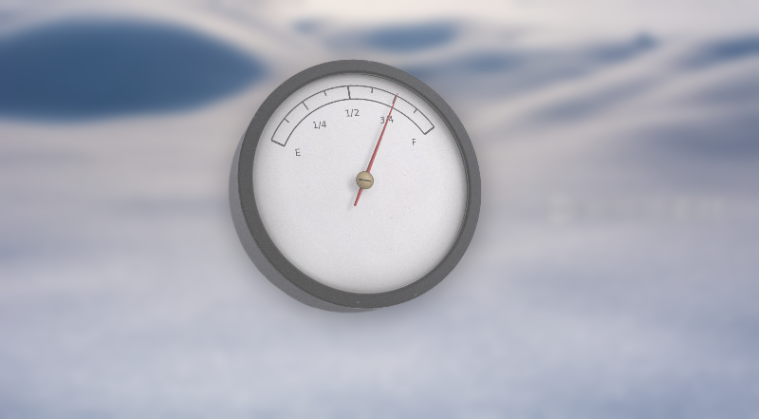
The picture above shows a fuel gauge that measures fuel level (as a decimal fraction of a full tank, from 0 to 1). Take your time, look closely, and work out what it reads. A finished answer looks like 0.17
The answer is 0.75
